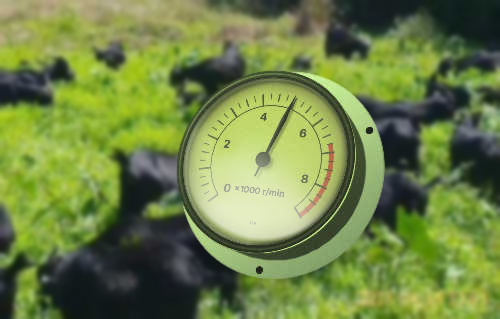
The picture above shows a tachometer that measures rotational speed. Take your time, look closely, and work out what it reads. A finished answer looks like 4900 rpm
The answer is 5000 rpm
